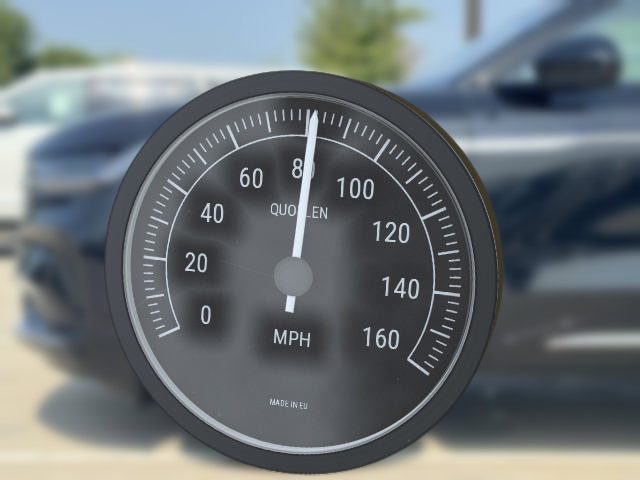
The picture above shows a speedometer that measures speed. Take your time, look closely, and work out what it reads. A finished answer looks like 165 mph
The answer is 82 mph
